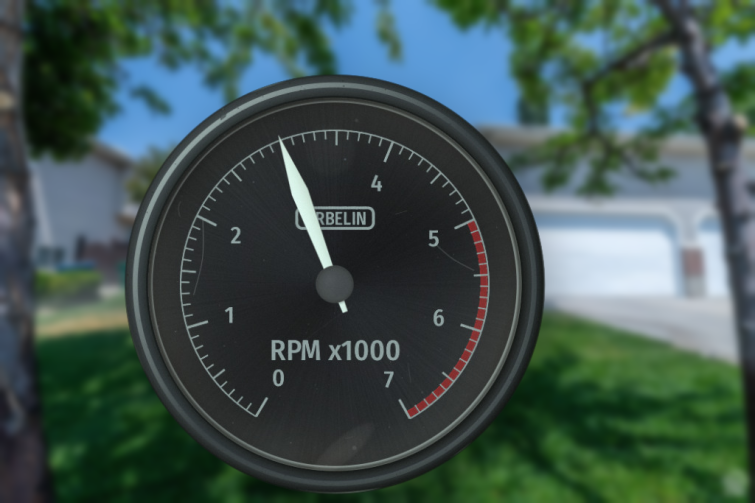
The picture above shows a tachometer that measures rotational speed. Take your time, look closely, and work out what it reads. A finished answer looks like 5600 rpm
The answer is 3000 rpm
